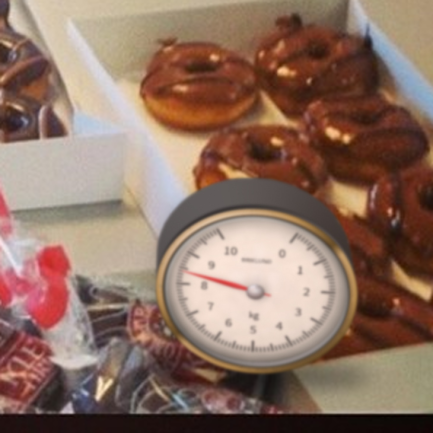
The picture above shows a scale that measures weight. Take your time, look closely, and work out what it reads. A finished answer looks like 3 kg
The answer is 8.5 kg
